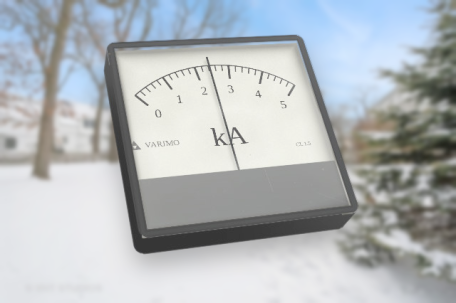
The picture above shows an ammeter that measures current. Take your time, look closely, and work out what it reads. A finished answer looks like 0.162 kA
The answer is 2.4 kA
